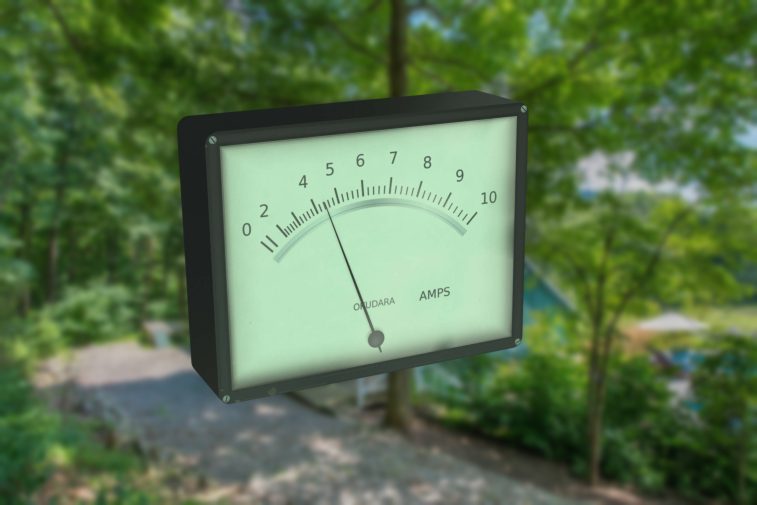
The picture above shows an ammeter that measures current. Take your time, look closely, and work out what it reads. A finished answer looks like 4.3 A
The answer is 4.4 A
